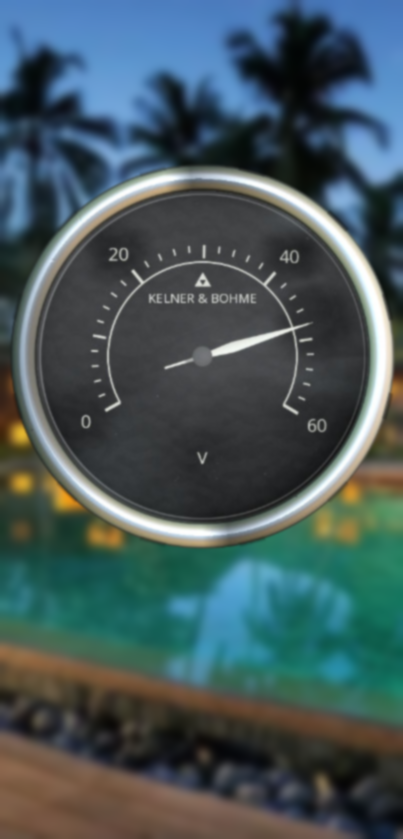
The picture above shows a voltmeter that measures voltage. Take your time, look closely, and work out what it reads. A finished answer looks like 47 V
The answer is 48 V
